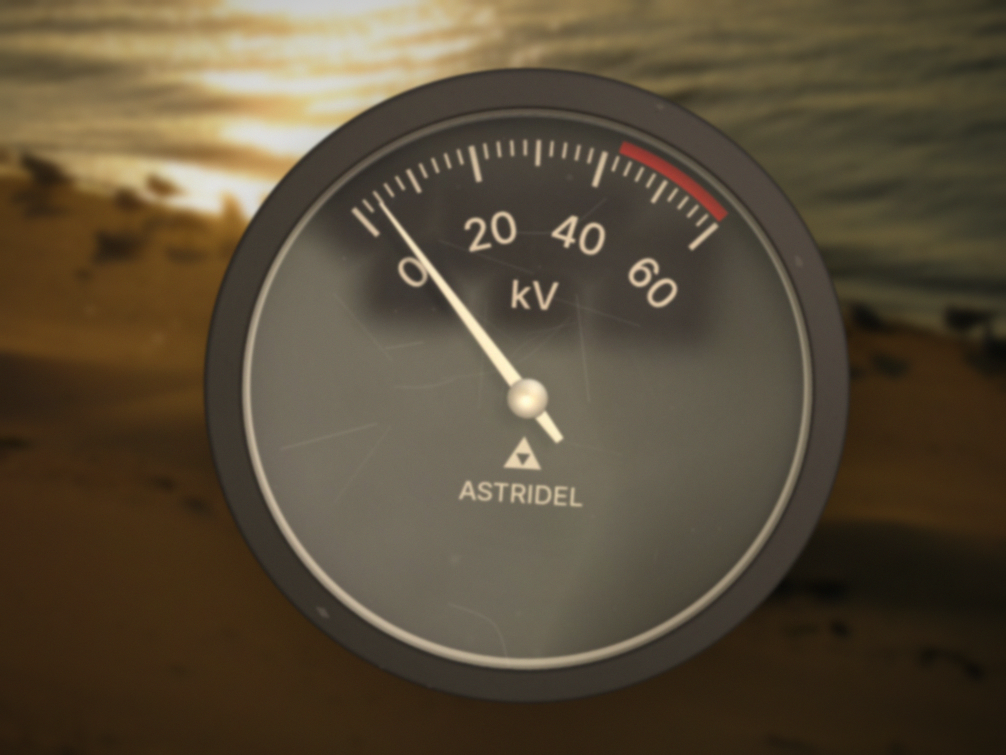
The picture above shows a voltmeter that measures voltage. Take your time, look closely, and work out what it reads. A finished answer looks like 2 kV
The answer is 4 kV
